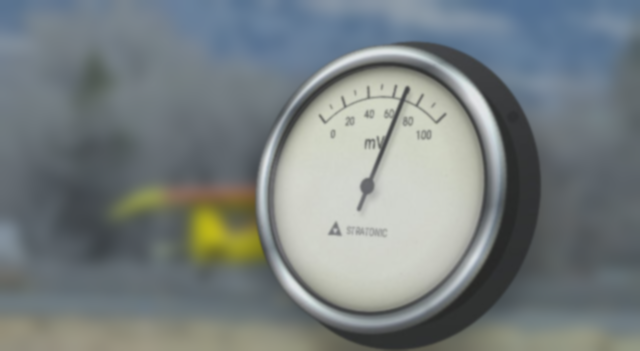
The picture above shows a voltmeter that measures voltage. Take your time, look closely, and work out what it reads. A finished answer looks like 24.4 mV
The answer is 70 mV
